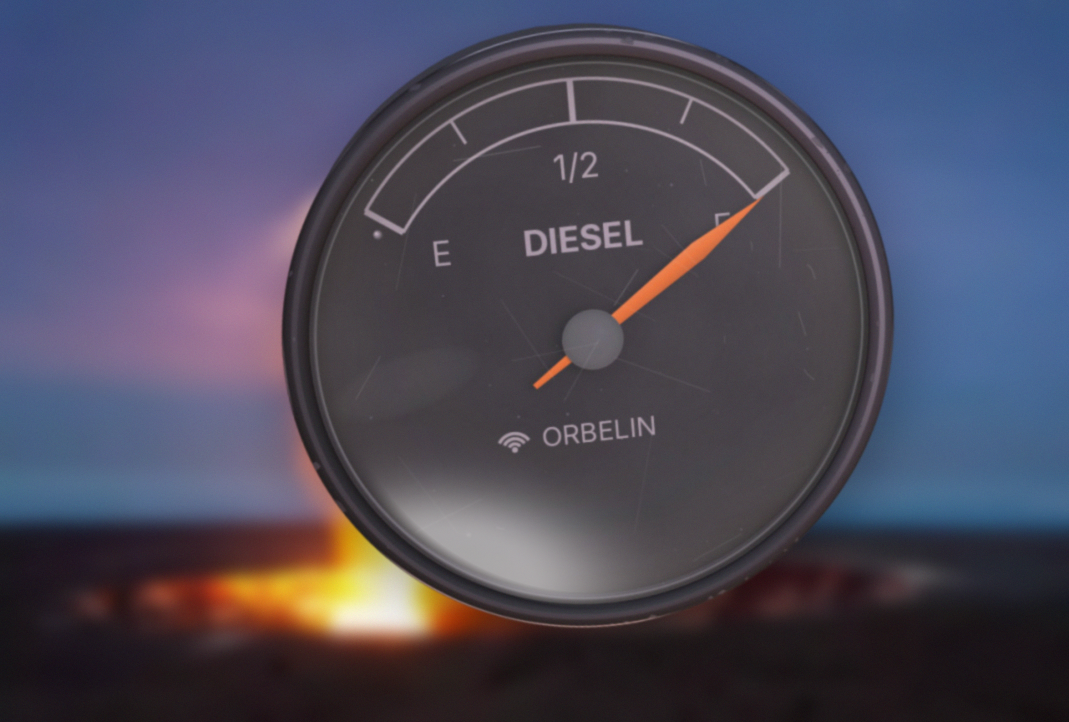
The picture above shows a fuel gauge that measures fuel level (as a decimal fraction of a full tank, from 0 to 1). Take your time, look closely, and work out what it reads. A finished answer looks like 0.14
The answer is 1
